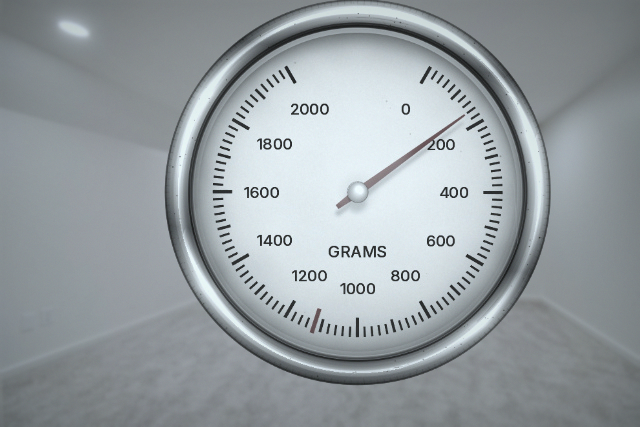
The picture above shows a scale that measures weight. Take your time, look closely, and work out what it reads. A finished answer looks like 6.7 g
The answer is 160 g
